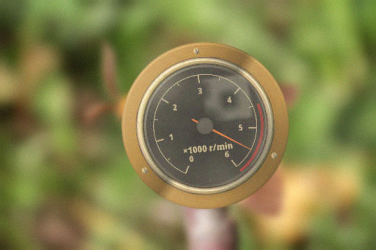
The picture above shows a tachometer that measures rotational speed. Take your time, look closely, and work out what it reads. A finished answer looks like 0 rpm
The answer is 5500 rpm
